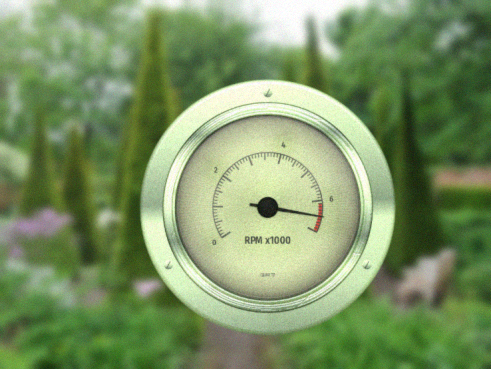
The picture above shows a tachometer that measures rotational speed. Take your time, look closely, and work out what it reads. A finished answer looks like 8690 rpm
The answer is 6500 rpm
